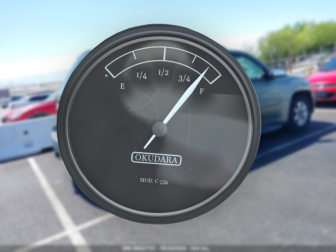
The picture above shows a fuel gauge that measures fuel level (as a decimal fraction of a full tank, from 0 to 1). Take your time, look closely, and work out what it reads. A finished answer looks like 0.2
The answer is 0.875
